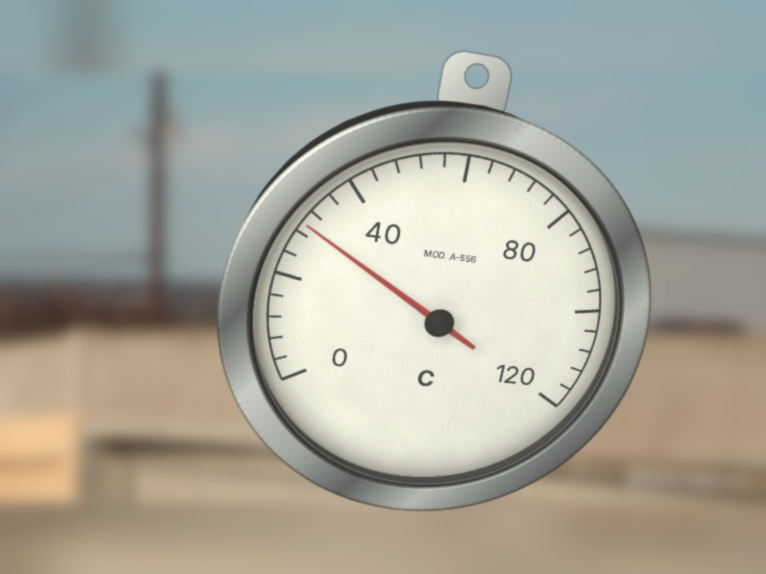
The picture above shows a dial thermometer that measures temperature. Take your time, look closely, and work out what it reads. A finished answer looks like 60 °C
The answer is 30 °C
